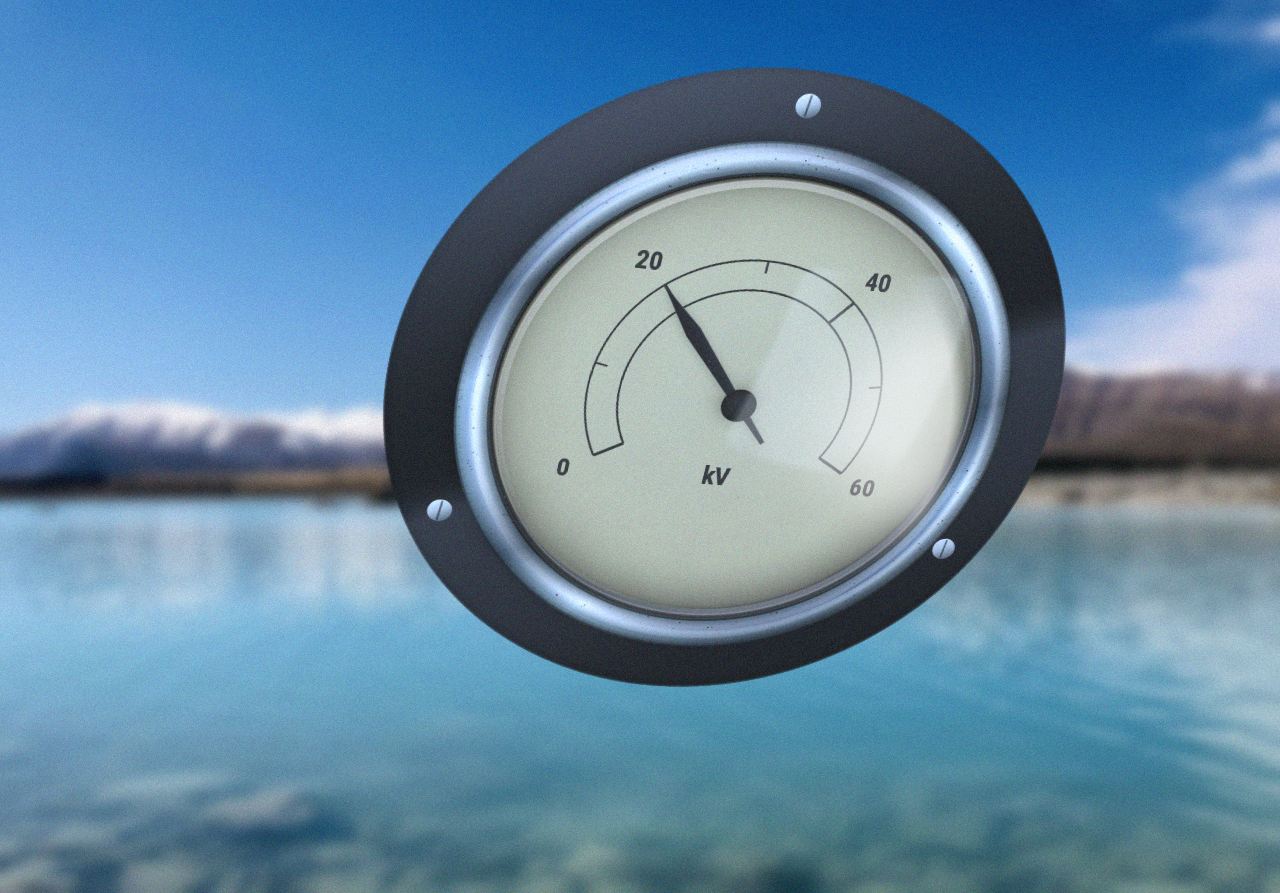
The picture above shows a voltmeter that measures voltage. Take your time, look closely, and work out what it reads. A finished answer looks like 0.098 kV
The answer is 20 kV
